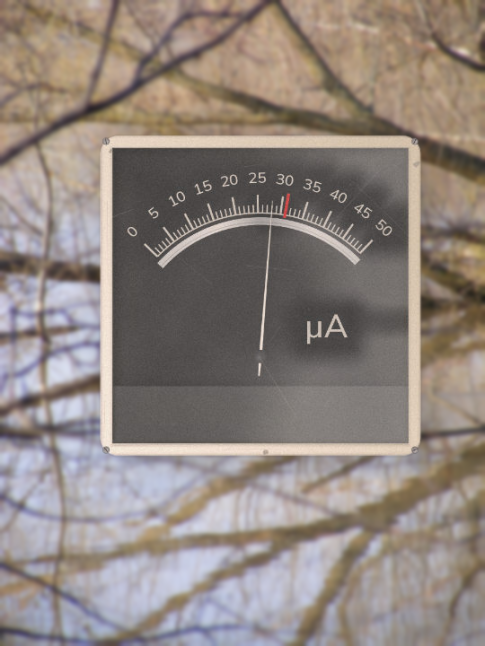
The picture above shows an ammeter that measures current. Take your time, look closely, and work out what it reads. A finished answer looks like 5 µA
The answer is 28 µA
